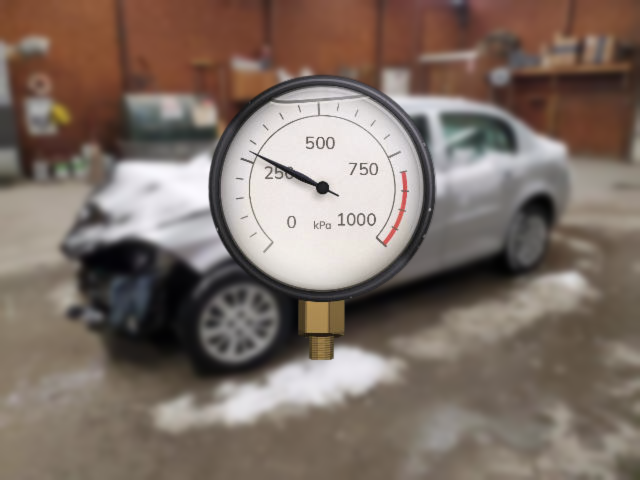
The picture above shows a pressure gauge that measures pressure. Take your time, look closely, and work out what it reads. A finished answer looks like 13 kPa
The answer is 275 kPa
